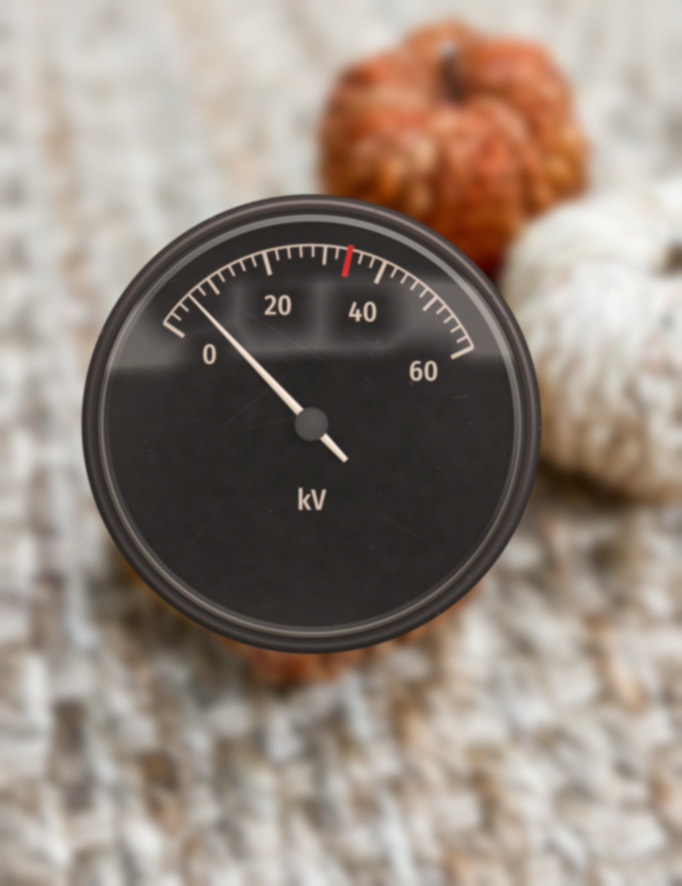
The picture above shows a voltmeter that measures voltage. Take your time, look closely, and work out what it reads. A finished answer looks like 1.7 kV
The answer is 6 kV
